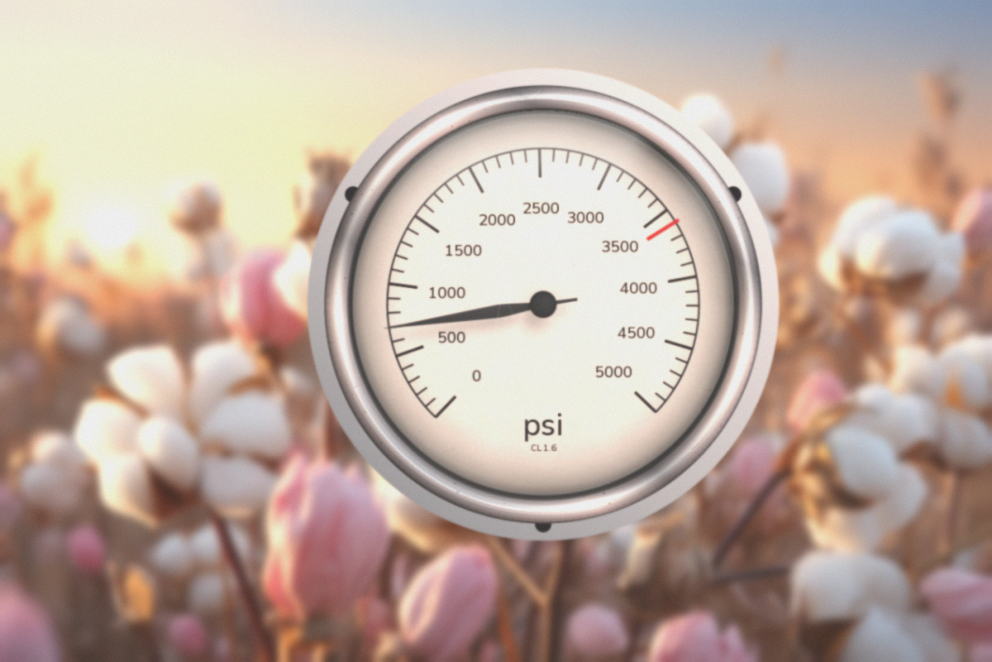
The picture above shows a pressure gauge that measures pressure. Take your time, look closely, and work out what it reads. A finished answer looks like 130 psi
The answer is 700 psi
